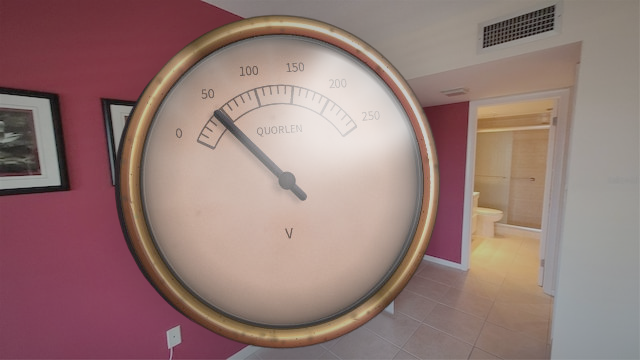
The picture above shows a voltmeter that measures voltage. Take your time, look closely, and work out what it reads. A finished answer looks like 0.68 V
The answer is 40 V
